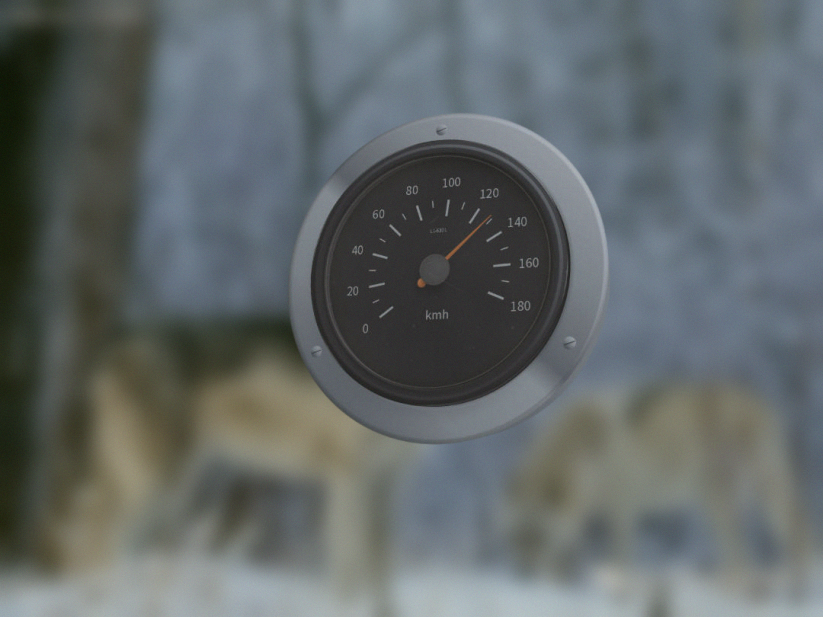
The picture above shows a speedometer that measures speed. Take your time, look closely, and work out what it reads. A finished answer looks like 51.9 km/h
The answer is 130 km/h
